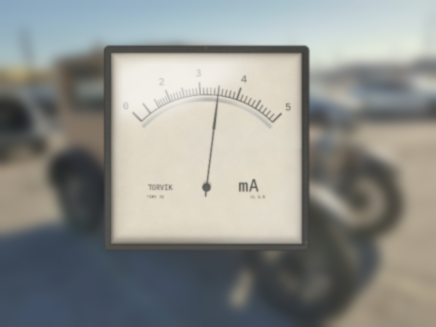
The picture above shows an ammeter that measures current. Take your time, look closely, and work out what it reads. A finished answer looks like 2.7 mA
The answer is 3.5 mA
